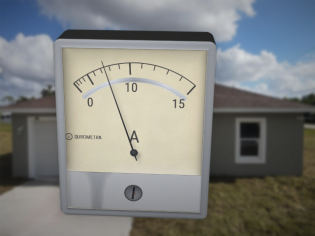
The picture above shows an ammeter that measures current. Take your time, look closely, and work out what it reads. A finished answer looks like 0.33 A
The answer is 7.5 A
